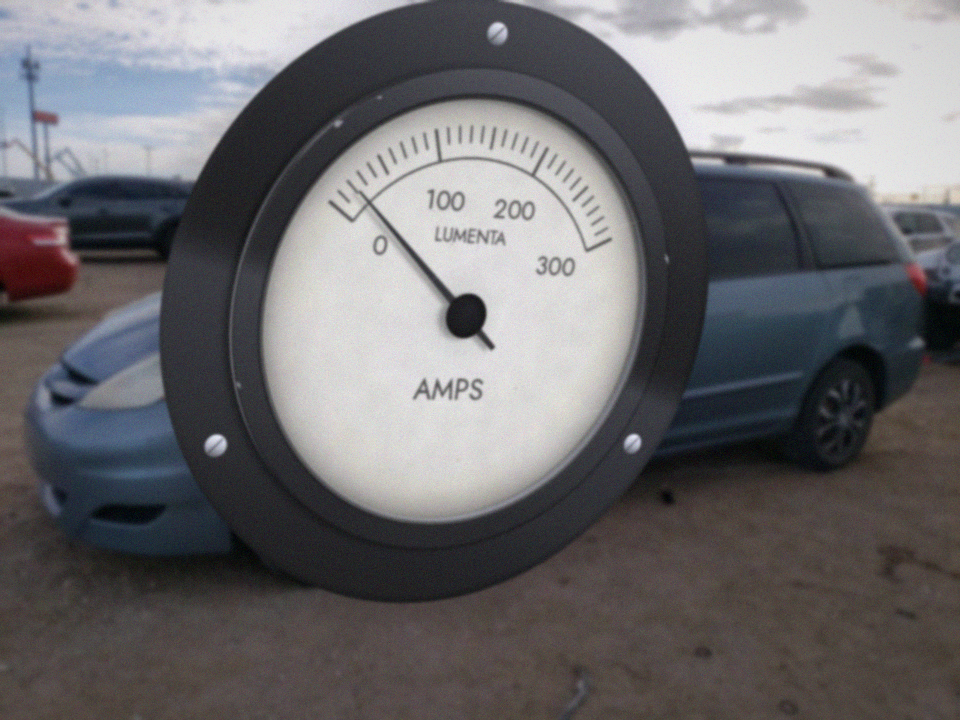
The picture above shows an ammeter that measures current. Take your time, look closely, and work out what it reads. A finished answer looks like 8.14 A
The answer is 20 A
